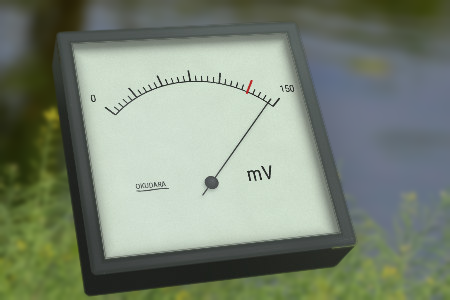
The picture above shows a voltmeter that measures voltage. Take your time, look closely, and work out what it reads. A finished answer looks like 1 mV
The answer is 145 mV
